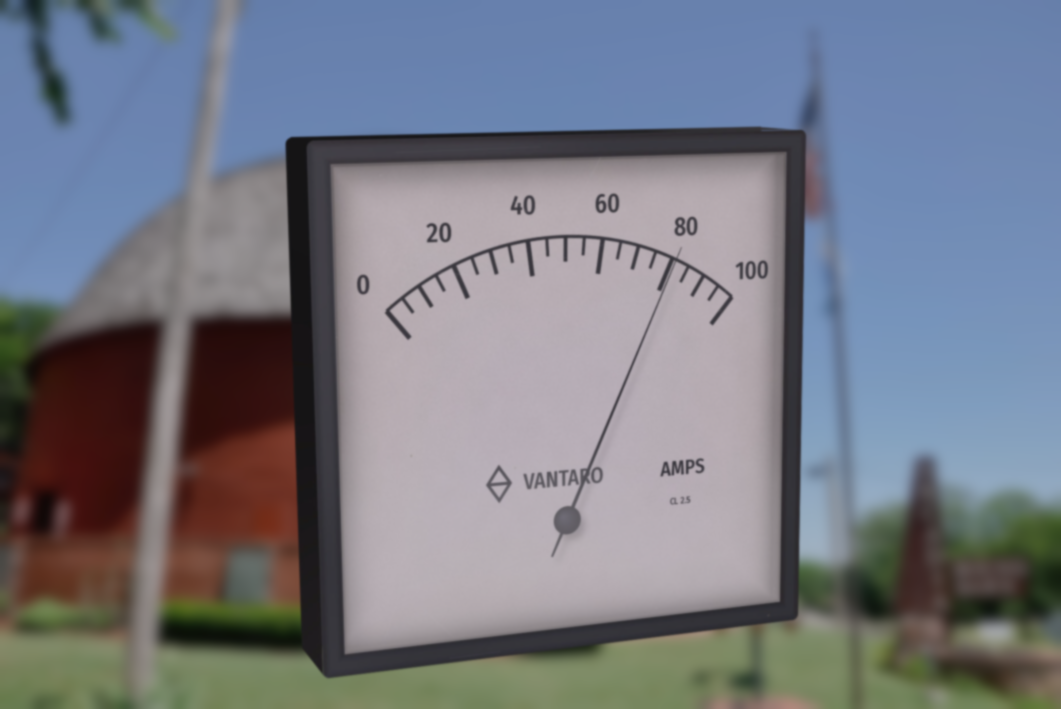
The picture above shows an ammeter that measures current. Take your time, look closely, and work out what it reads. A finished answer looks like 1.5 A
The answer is 80 A
